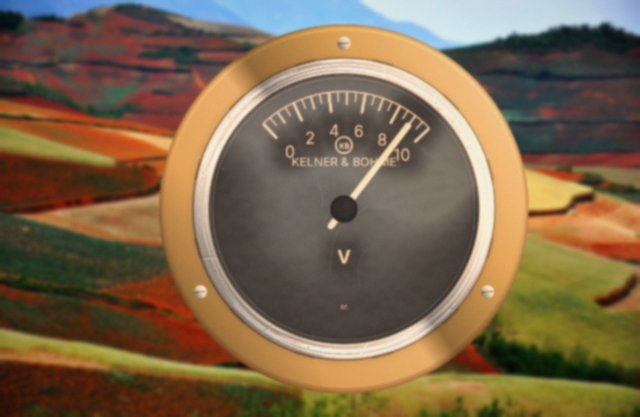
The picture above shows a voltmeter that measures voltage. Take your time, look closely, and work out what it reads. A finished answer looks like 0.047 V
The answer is 9 V
